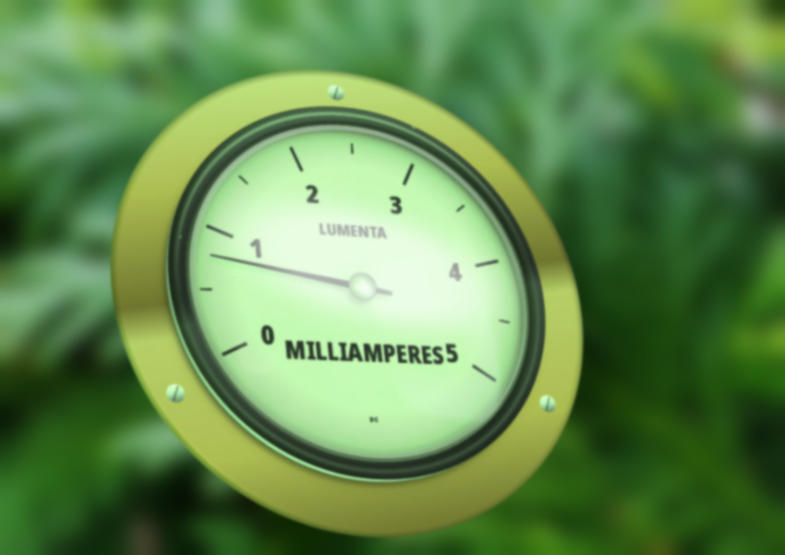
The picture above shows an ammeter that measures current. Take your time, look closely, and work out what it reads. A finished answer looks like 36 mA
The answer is 0.75 mA
